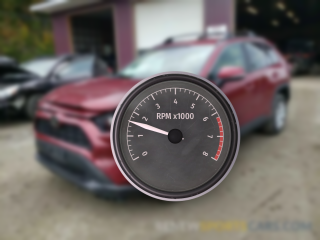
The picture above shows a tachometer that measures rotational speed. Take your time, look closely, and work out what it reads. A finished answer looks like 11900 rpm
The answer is 1600 rpm
